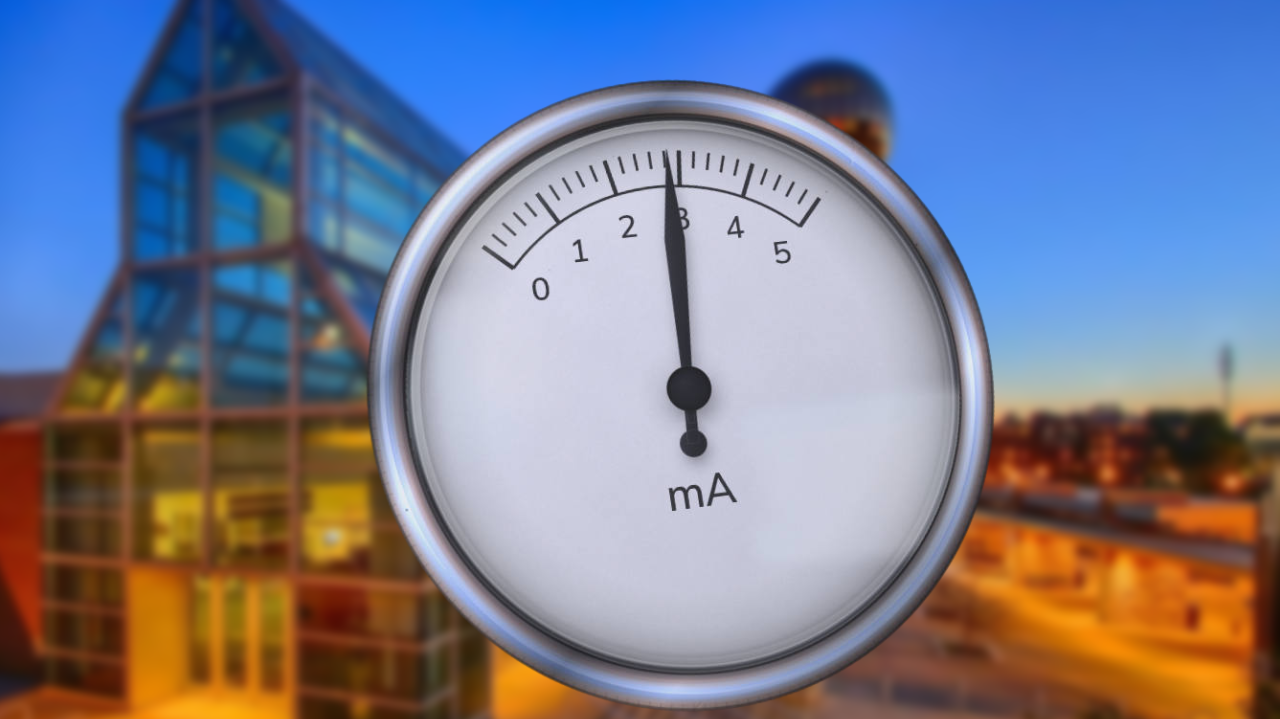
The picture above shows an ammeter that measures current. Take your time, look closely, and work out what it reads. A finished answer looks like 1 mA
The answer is 2.8 mA
